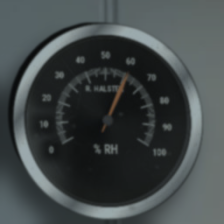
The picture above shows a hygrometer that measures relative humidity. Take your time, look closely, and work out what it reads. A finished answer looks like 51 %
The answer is 60 %
